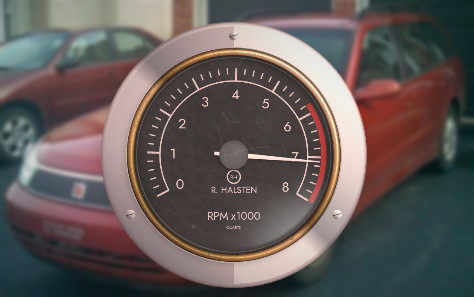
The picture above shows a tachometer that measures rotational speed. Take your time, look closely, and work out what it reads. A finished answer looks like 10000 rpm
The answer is 7100 rpm
